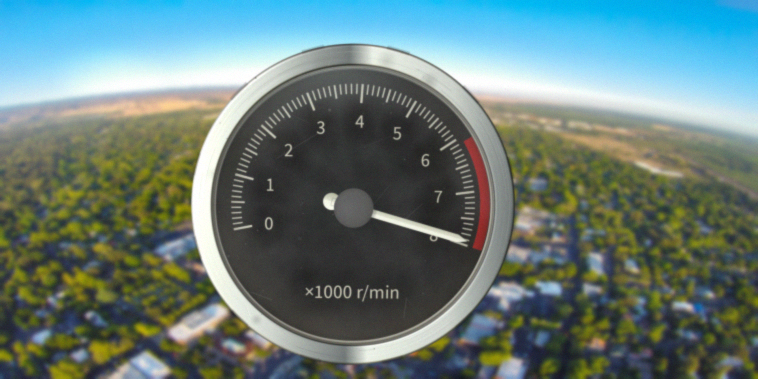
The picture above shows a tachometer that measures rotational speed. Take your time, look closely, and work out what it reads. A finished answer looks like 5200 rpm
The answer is 7900 rpm
